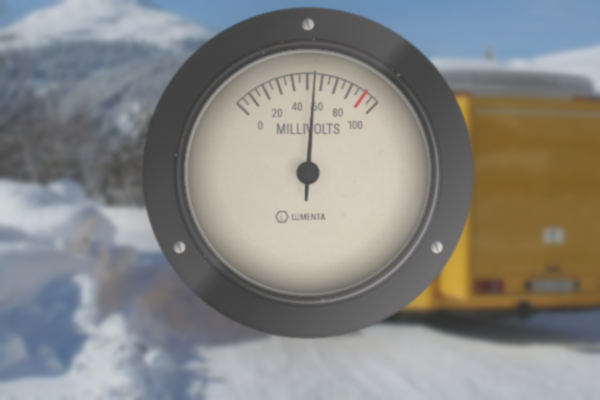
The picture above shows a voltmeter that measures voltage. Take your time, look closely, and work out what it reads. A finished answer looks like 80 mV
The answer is 55 mV
